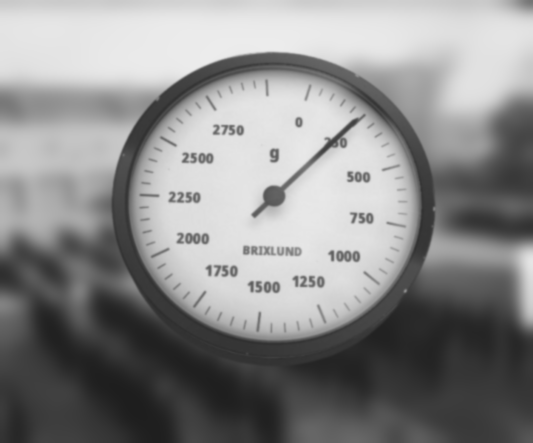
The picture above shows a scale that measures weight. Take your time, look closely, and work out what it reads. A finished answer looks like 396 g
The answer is 250 g
